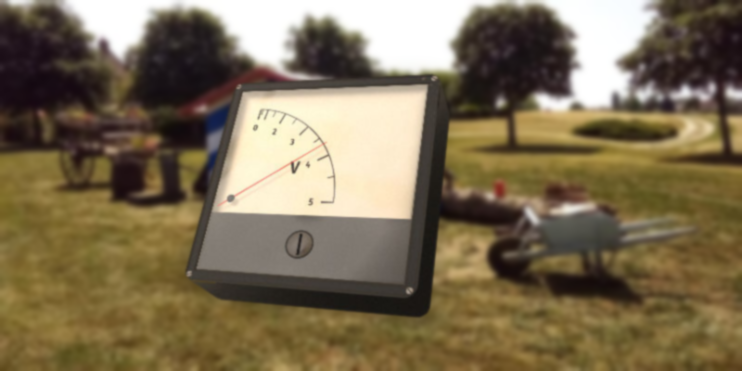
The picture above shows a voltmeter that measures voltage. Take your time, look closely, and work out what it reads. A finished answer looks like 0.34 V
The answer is 3.75 V
